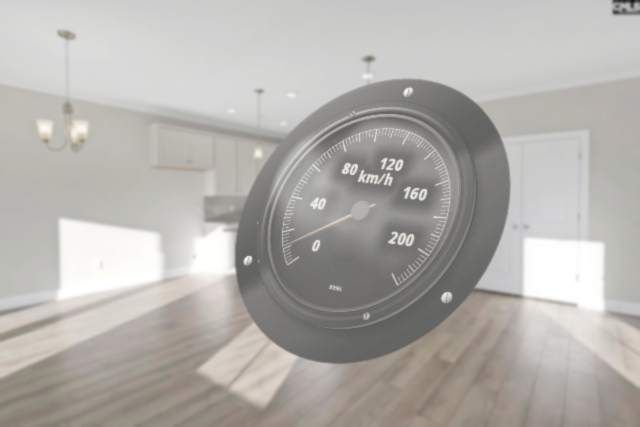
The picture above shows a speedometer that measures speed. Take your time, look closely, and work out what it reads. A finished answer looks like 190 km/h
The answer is 10 km/h
